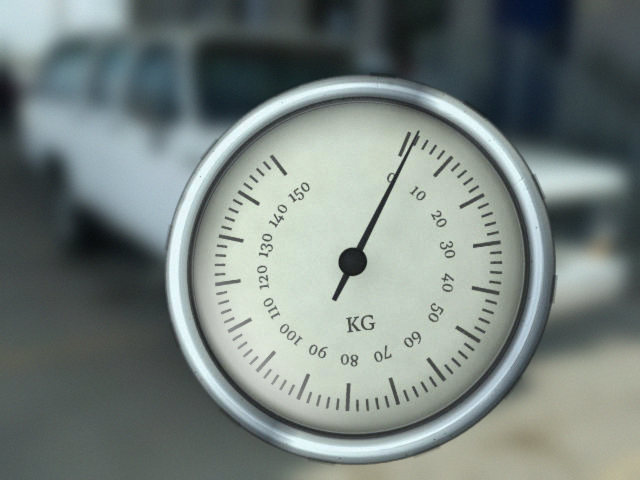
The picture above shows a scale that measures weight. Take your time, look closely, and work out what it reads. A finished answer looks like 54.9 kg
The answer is 2 kg
